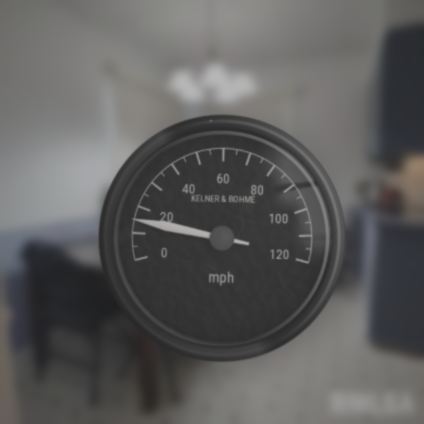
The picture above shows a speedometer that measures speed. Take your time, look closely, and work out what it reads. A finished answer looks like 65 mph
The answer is 15 mph
